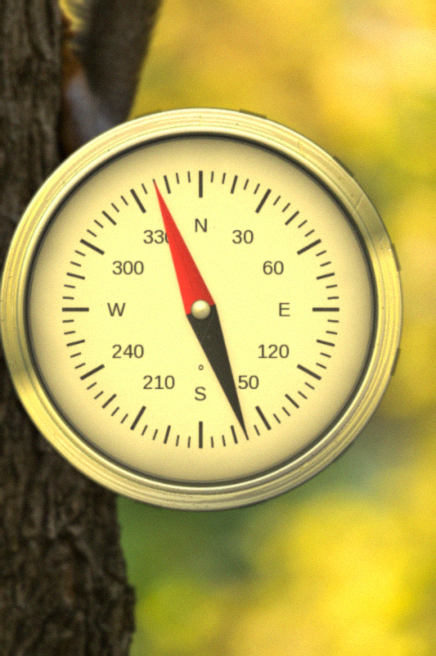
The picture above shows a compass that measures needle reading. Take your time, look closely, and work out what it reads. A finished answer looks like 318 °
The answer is 340 °
